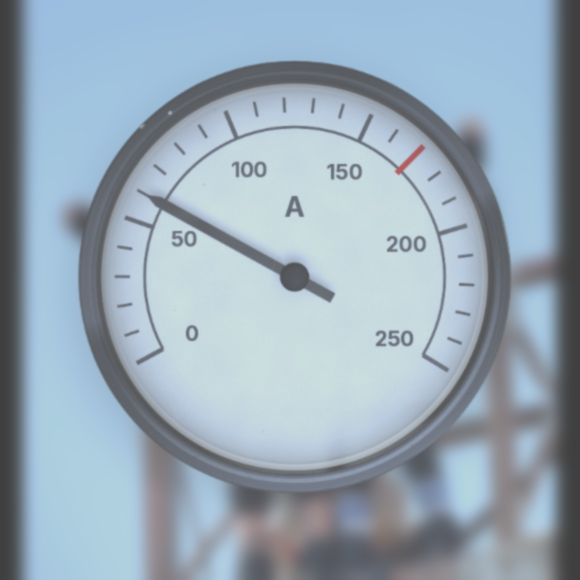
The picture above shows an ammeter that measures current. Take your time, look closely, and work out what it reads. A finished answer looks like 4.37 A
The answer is 60 A
